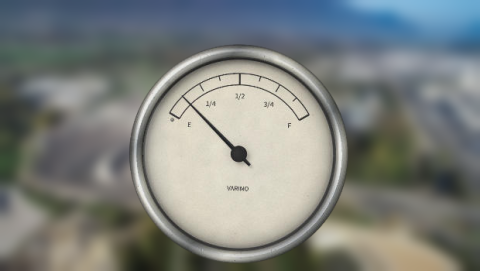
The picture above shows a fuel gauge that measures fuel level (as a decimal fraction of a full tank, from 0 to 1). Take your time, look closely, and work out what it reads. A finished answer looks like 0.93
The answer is 0.125
